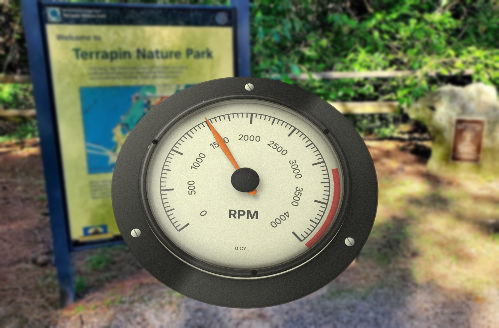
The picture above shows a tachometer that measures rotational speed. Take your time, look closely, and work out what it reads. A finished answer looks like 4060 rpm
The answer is 1500 rpm
